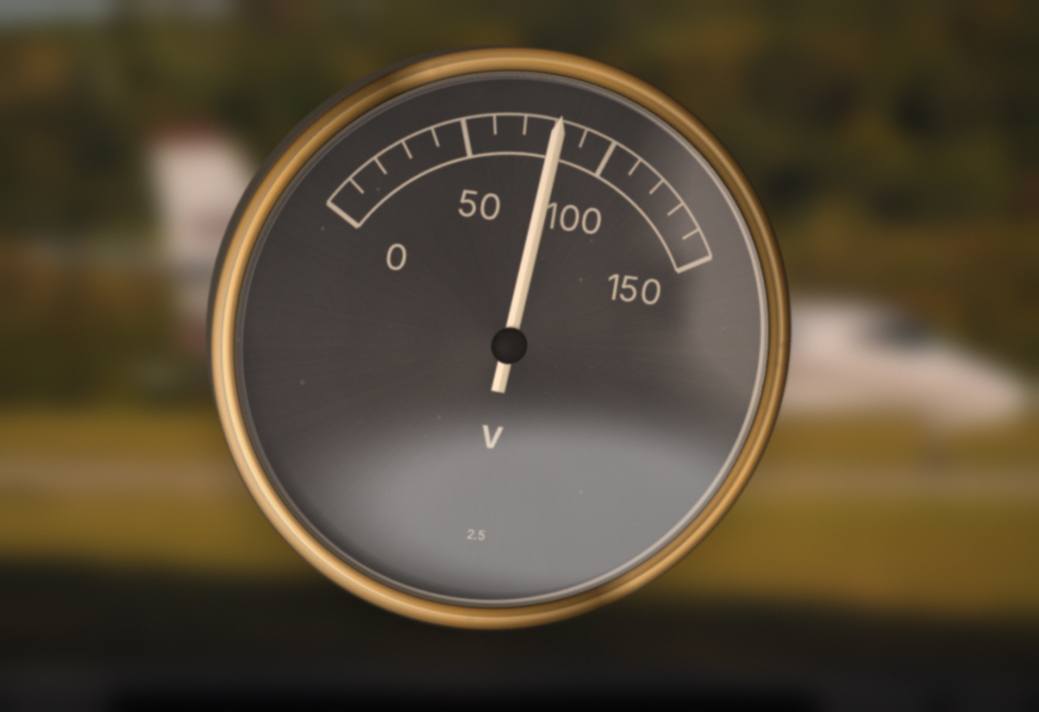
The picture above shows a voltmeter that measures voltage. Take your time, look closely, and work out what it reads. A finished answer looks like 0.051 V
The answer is 80 V
